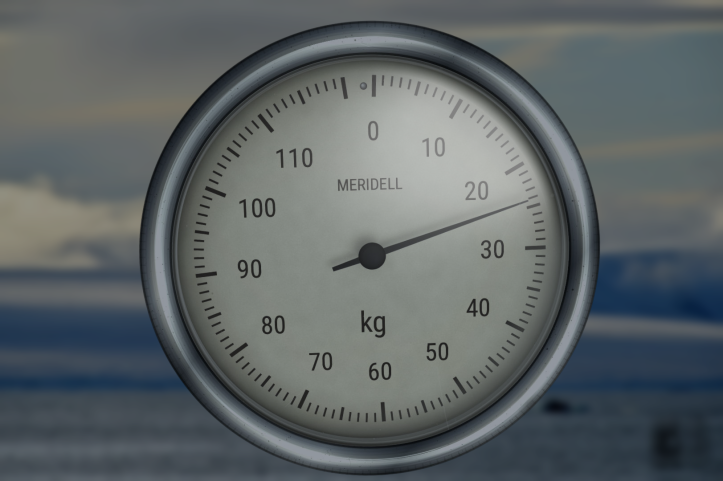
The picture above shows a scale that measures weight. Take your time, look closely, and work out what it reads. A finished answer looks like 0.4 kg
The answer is 24 kg
